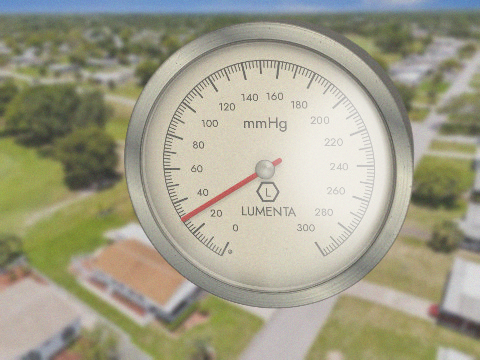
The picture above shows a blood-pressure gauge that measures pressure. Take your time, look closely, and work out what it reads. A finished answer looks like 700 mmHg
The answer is 30 mmHg
